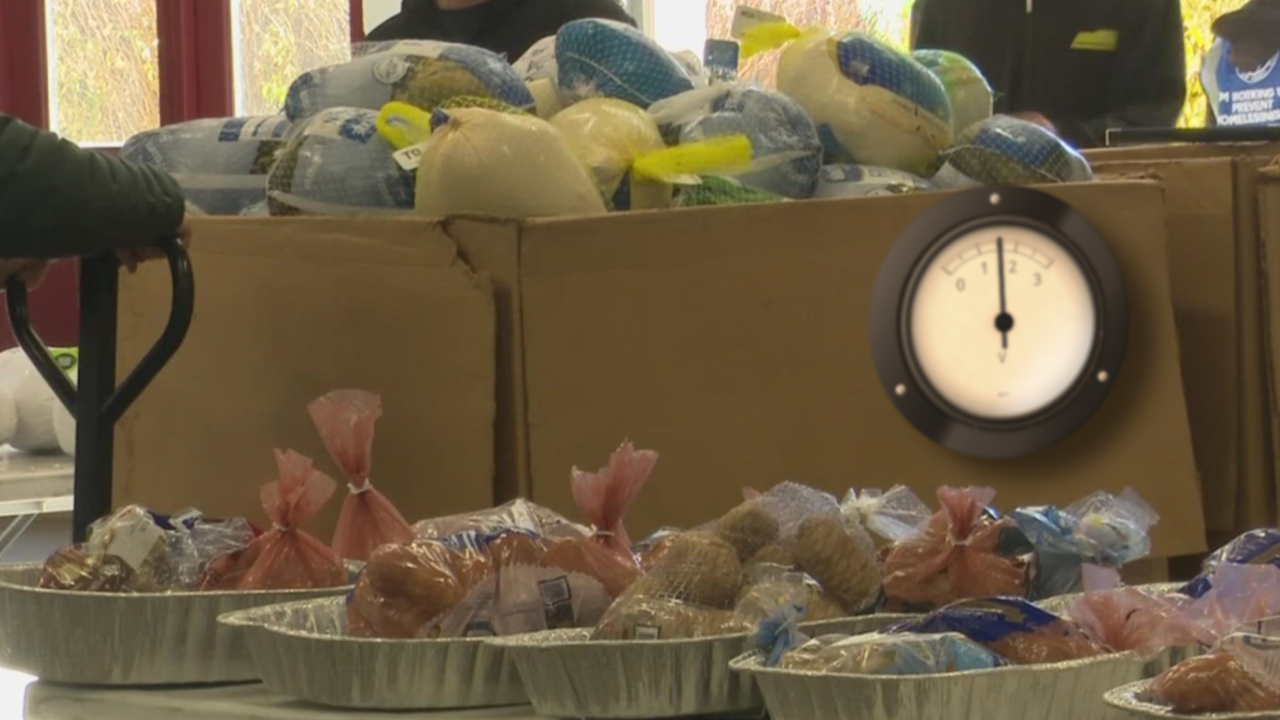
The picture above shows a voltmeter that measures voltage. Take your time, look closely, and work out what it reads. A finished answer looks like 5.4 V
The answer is 1.5 V
